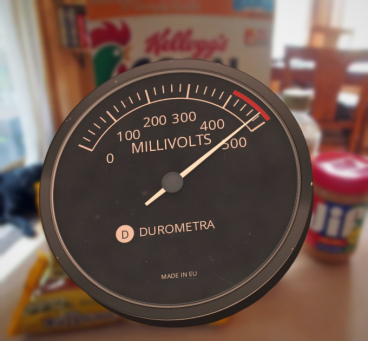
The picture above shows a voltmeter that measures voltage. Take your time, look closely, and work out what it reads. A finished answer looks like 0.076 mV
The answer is 480 mV
